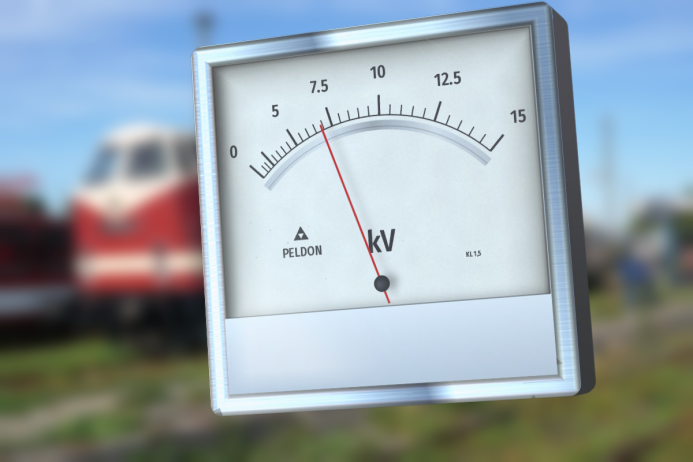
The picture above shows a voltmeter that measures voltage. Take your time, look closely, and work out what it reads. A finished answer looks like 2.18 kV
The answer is 7 kV
